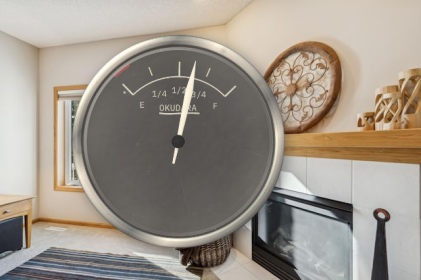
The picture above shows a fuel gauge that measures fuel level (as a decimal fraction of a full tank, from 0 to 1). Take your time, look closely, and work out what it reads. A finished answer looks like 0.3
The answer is 0.625
